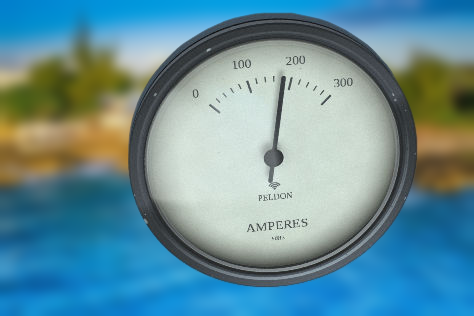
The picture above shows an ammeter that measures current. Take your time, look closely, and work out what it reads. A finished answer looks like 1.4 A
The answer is 180 A
